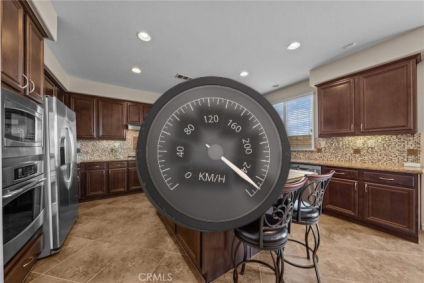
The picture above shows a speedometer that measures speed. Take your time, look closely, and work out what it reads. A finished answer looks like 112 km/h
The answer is 250 km/h
